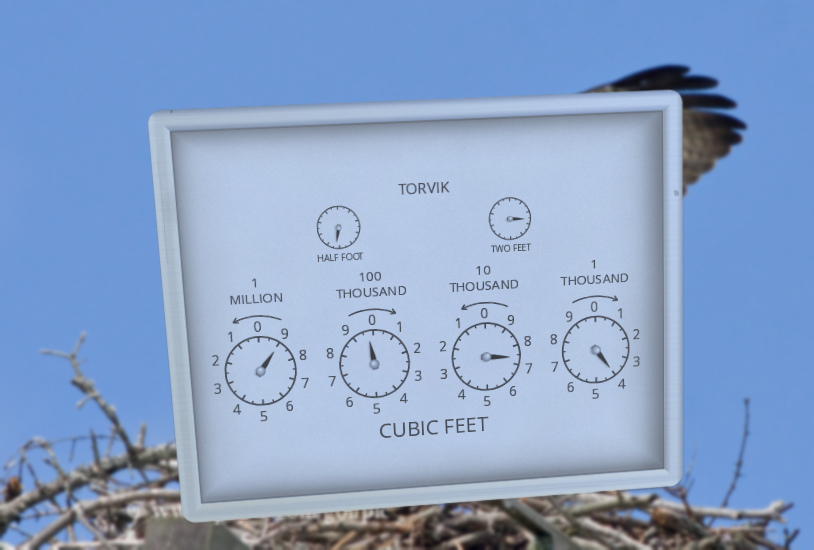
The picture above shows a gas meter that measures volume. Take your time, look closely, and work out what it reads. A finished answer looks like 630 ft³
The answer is 897400 ft³
